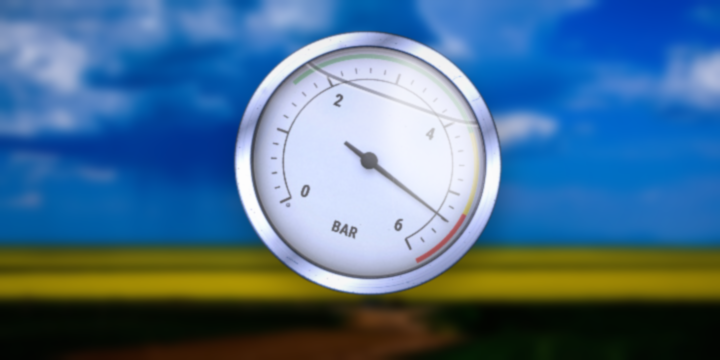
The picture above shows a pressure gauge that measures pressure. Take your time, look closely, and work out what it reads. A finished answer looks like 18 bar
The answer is 5.4 bar
